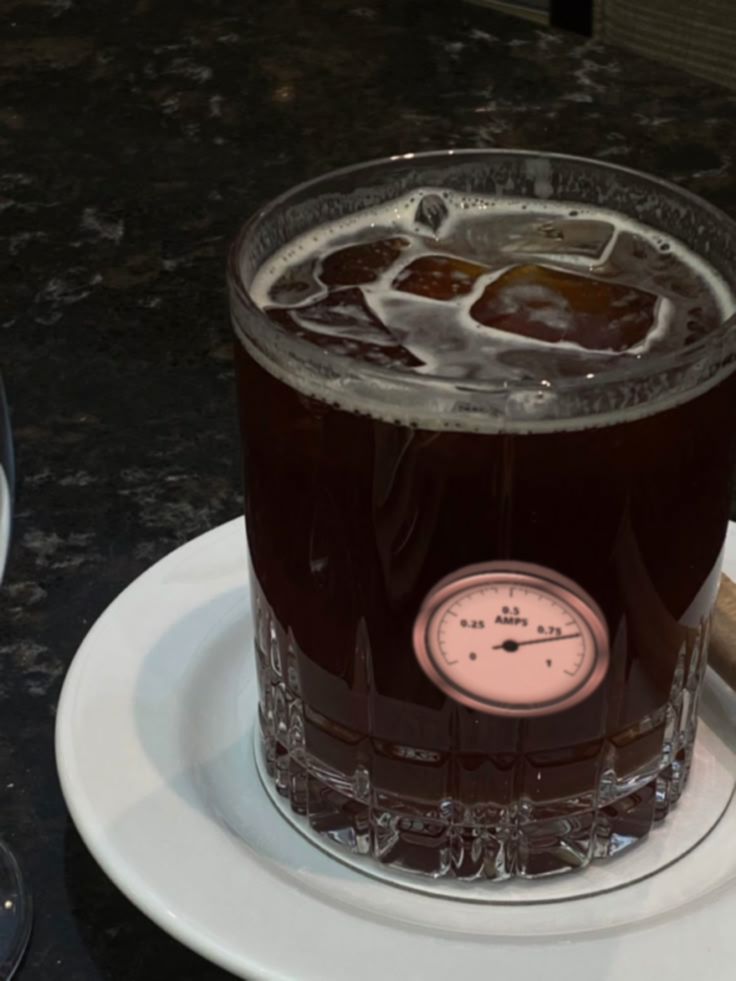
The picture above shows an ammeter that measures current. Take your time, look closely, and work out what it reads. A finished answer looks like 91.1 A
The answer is 0.8 A
